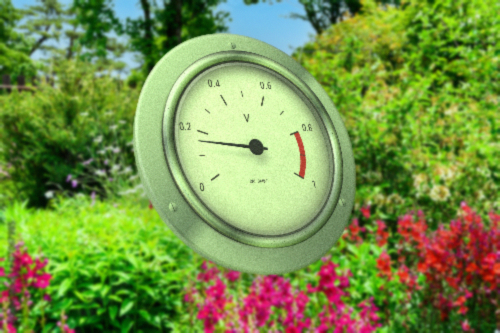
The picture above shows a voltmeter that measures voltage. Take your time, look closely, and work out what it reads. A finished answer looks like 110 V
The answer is 0.15 V
